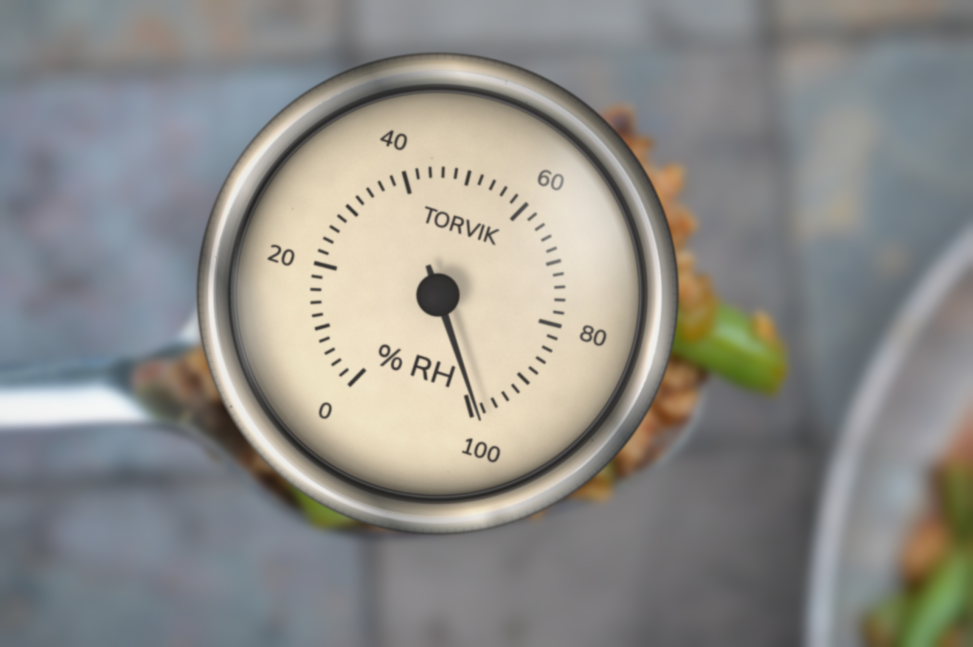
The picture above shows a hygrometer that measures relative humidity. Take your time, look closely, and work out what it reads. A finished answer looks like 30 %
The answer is 99 %
